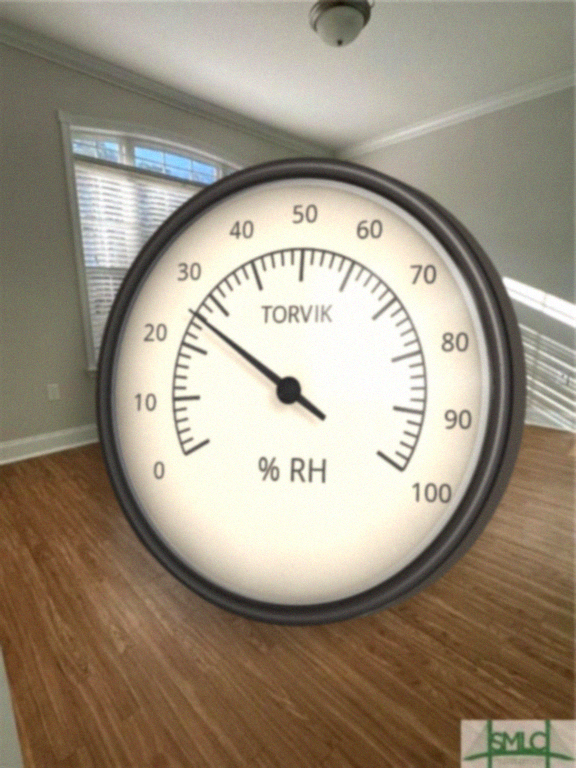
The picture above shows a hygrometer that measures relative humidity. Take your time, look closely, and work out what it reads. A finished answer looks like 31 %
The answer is 26 %
